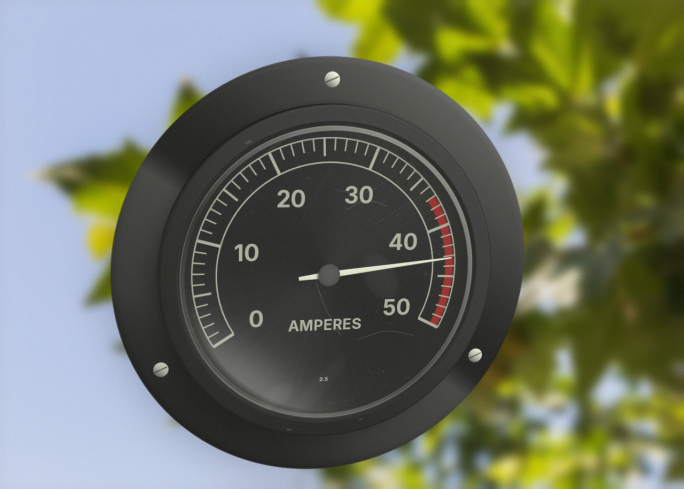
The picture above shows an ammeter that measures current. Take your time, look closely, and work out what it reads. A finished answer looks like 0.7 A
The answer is 43 A
